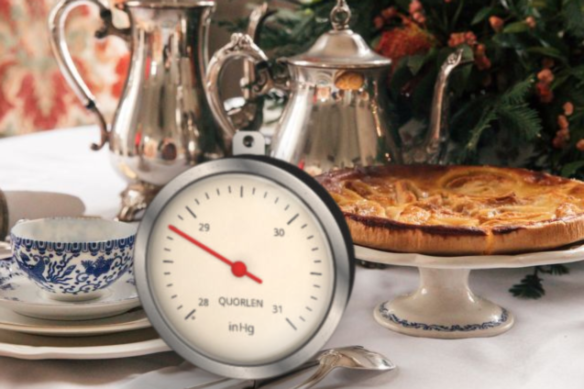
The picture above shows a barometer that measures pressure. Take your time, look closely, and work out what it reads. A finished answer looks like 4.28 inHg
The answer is 28.8 inHg
